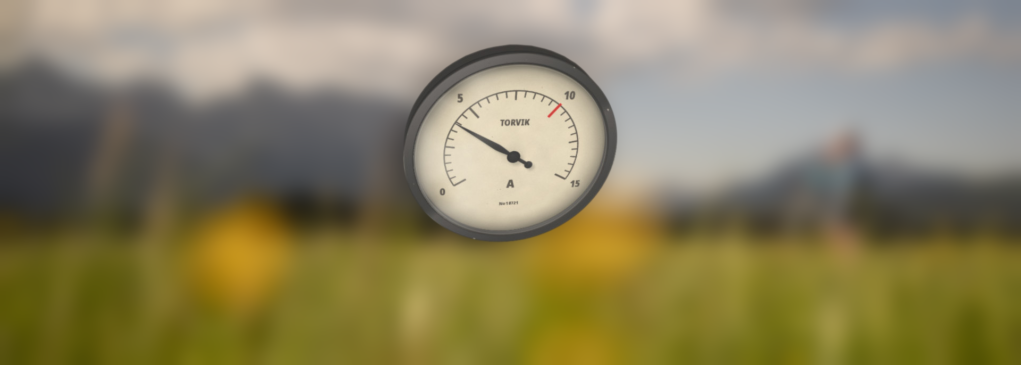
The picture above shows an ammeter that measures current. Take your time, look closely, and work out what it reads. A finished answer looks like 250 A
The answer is 4 A
